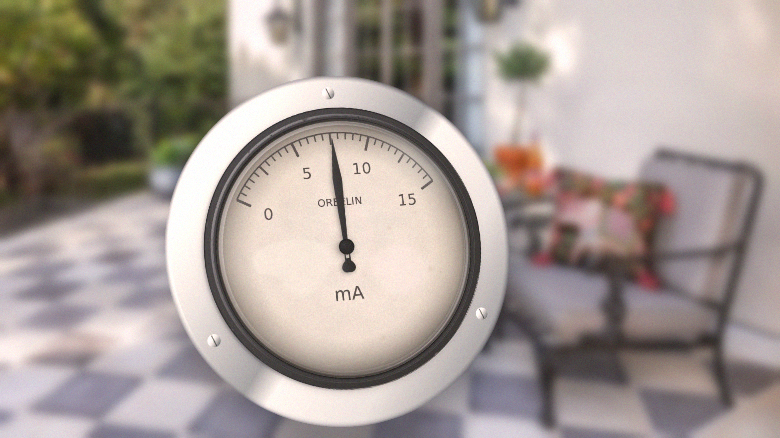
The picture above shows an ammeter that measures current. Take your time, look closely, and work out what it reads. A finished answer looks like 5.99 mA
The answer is 7.5 mA
